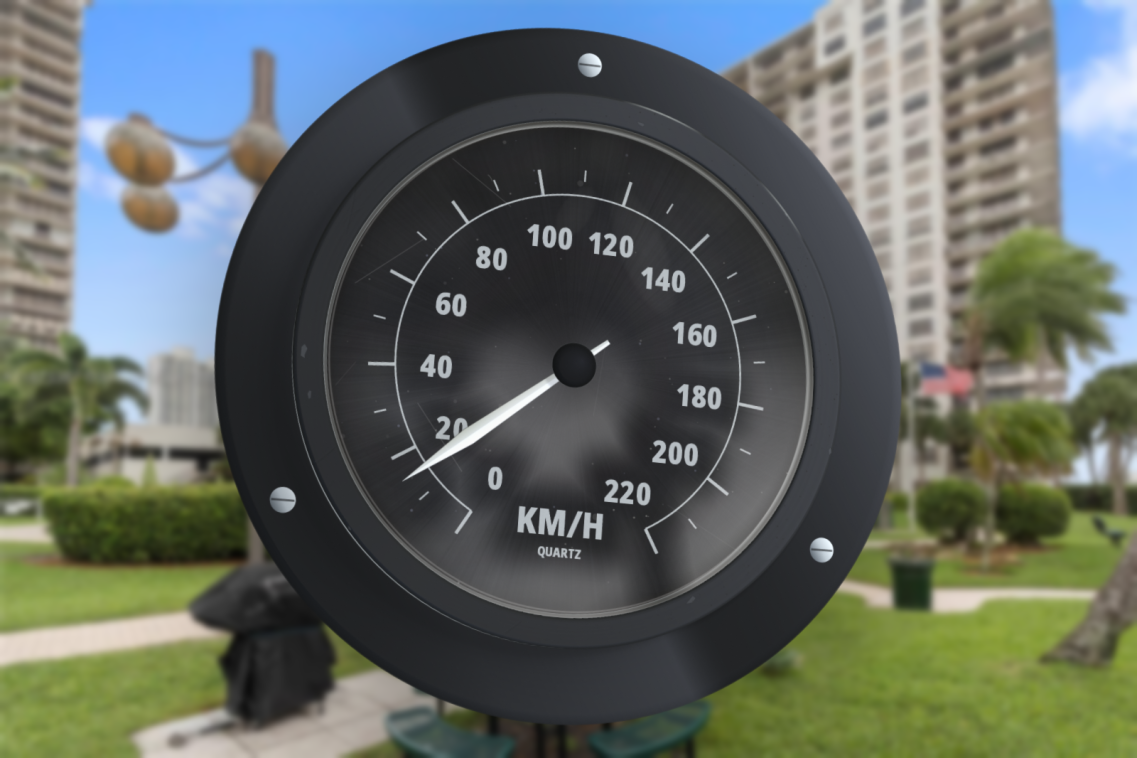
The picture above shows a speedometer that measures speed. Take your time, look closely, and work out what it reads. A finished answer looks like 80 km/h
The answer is 15 km/h
